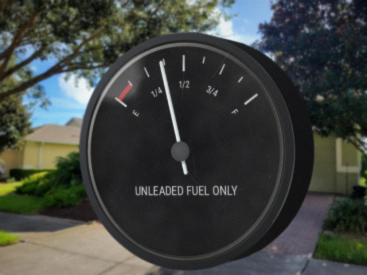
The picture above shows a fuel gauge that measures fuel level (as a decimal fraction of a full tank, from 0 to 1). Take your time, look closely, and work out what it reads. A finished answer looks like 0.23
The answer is 0.375
